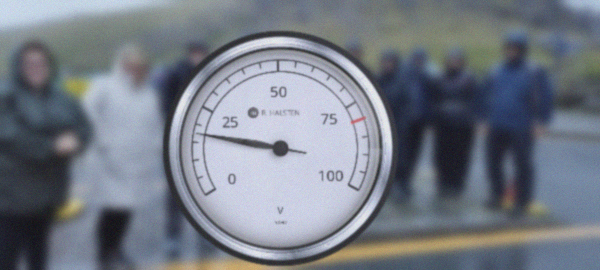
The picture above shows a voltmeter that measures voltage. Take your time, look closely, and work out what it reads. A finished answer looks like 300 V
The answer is 17.5 V
